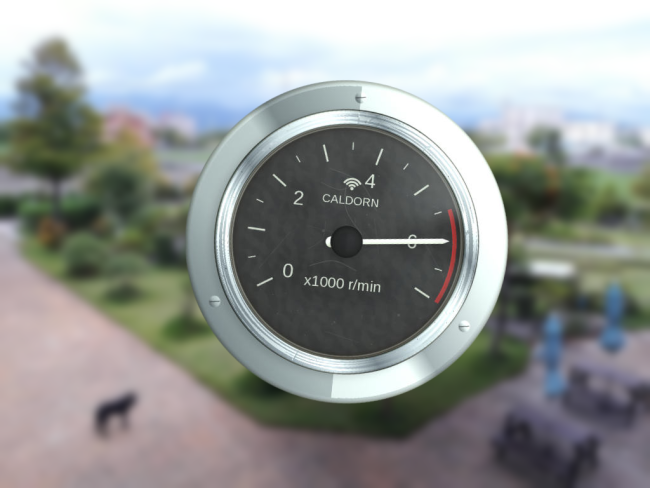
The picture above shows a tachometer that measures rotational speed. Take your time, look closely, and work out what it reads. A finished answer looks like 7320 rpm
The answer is 6000 rpm
